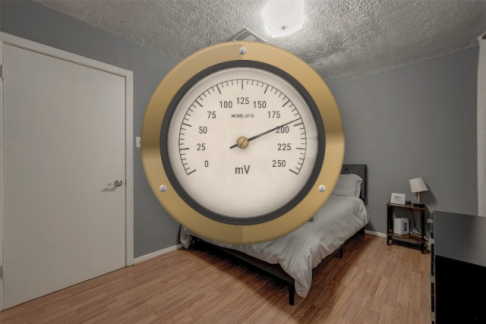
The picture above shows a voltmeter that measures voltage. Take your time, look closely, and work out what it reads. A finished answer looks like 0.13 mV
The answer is 195 mV
